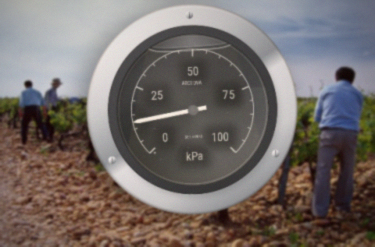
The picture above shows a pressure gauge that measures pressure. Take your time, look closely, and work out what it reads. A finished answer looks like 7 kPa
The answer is 12.5 kPa
